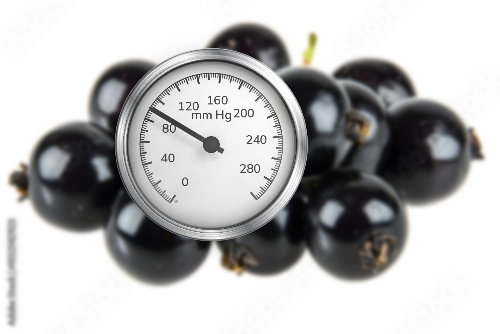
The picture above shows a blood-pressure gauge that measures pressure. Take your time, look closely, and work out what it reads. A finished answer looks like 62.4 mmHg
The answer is 90 mmHg
